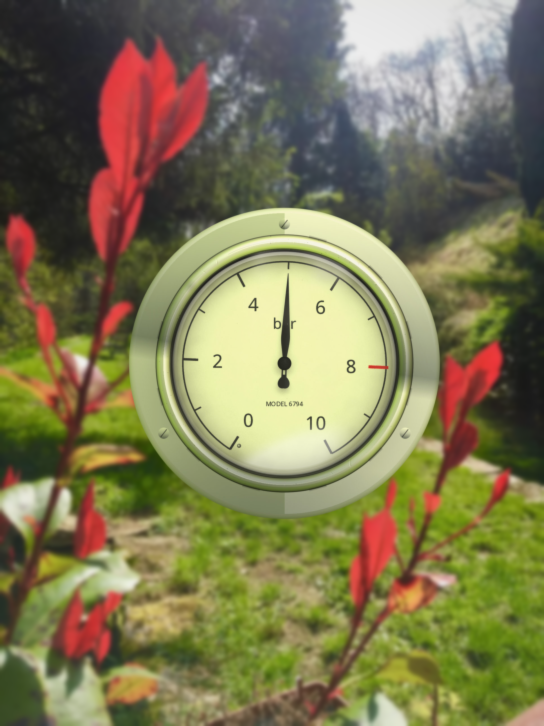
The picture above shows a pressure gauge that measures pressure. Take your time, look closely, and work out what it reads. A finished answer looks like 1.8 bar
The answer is 5 bar
